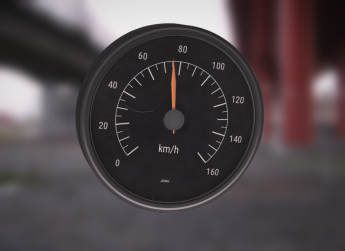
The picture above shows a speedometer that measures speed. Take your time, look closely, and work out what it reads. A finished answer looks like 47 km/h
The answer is 75 km/h
